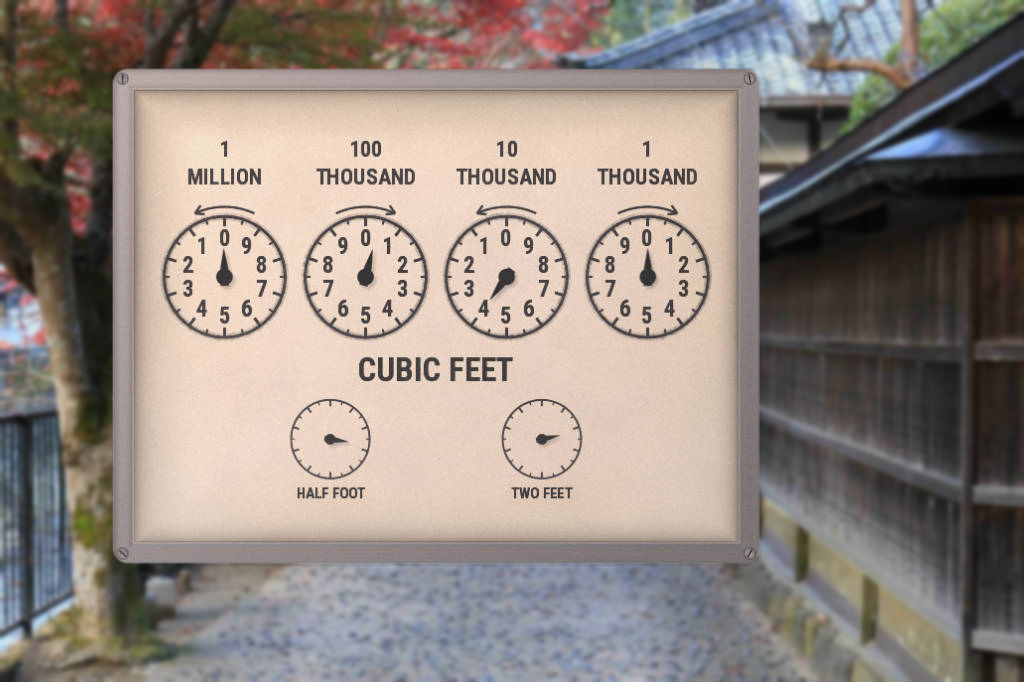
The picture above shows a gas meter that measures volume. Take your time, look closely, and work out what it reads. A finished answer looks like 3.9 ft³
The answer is 4000 ft³
